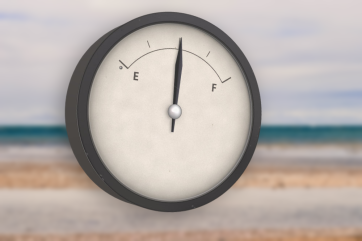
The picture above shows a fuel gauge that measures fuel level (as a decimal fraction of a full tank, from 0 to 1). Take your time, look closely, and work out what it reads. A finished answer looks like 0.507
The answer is 0.5
